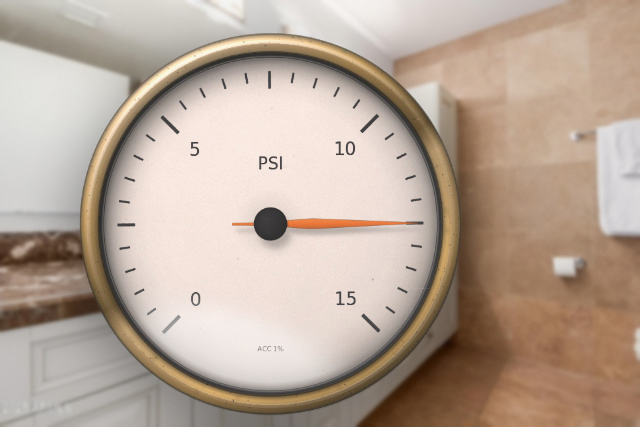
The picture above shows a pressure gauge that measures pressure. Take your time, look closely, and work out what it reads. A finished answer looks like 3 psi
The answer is 12.5 psi
